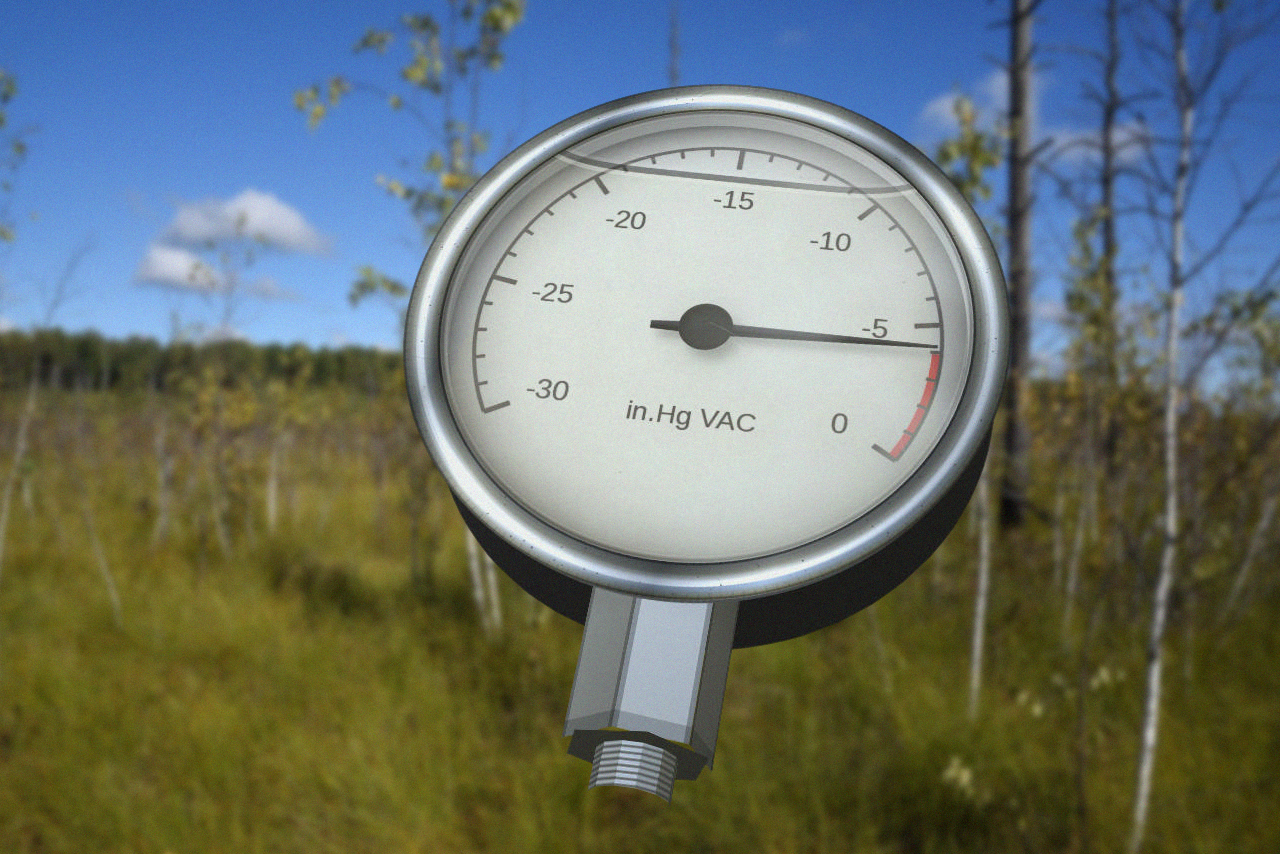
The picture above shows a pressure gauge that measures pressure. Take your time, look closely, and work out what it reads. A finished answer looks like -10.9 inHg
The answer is -4 inHg
